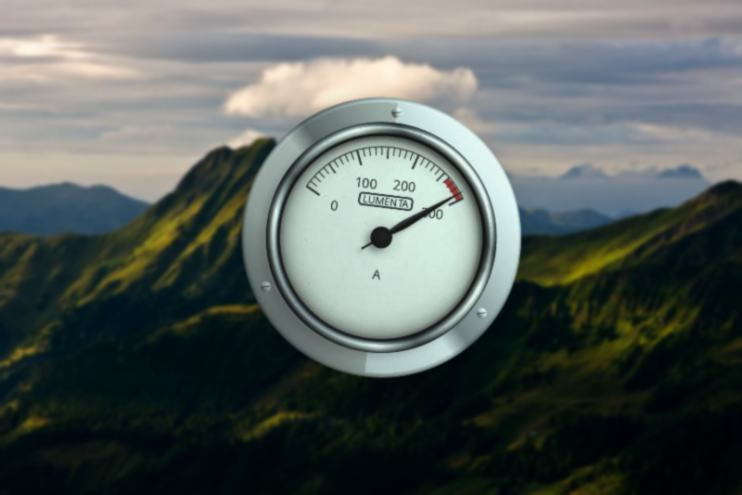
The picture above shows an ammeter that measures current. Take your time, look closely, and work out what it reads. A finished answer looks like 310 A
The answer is 290 A
